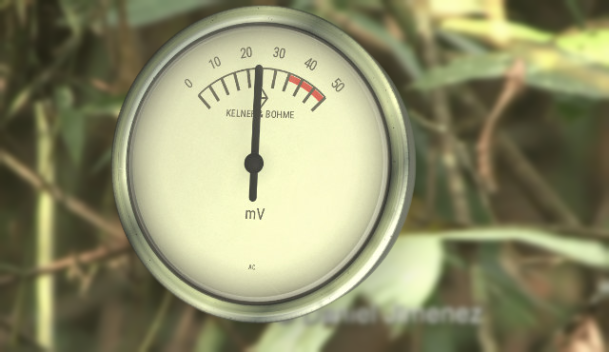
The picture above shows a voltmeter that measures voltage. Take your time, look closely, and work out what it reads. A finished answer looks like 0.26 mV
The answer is 25 mV
